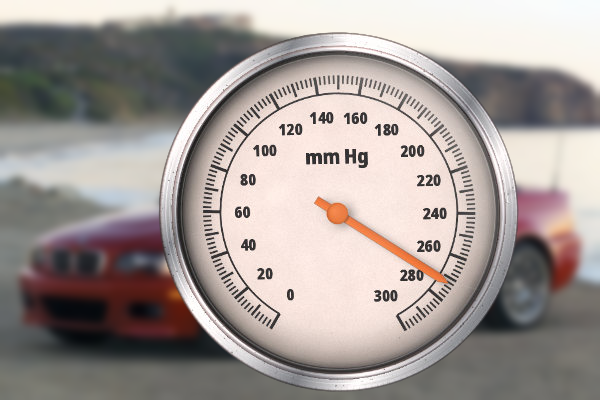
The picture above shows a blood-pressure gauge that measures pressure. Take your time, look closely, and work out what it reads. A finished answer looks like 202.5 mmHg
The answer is 272 mmHg
